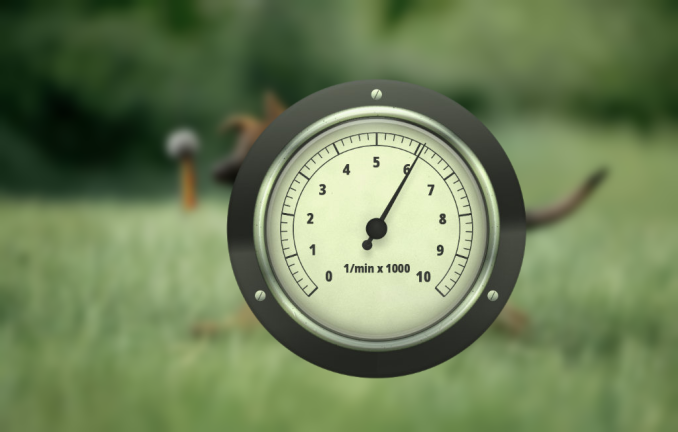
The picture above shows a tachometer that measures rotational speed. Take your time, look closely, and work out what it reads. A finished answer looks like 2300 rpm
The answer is 6100 rpm
